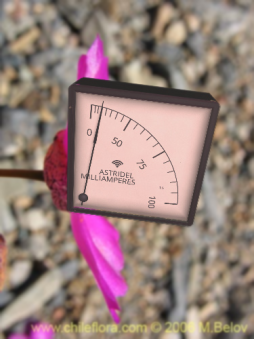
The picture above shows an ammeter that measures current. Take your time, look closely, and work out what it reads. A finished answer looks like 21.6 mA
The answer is 25 mA
